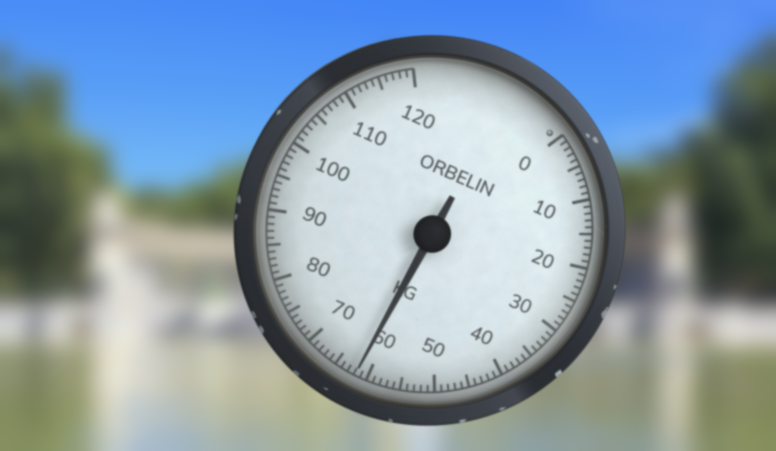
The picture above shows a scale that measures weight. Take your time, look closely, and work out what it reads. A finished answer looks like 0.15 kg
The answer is 62 kg
